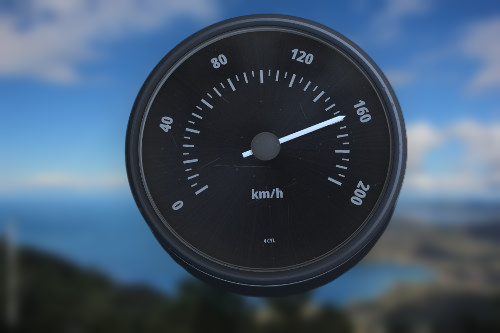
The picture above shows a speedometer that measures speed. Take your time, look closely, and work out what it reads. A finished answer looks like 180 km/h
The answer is 160 km/h
